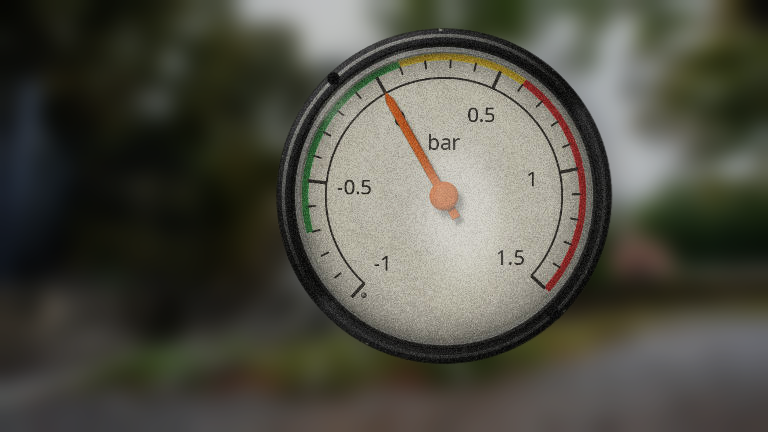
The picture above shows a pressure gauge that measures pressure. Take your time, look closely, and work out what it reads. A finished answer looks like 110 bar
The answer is 0 bar
